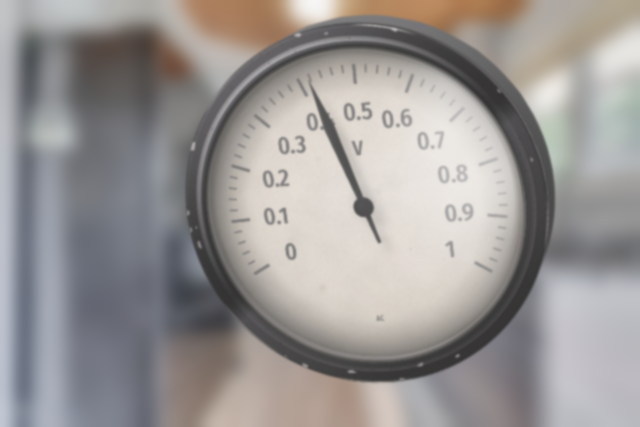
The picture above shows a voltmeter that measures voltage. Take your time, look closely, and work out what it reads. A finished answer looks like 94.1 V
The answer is 0.42 V
